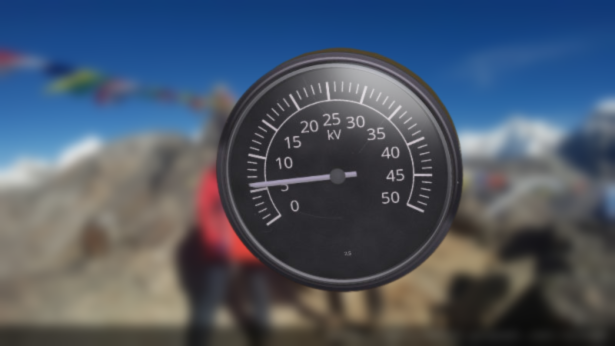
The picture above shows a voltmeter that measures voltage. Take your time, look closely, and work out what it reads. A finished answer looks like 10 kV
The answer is 6 kV
